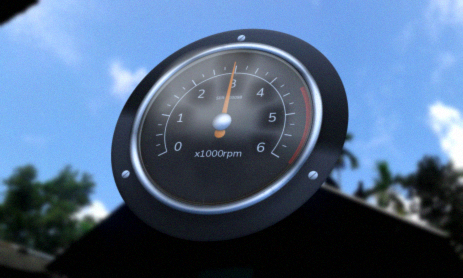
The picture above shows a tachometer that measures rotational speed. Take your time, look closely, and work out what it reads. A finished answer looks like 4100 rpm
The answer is 3000 rpm
